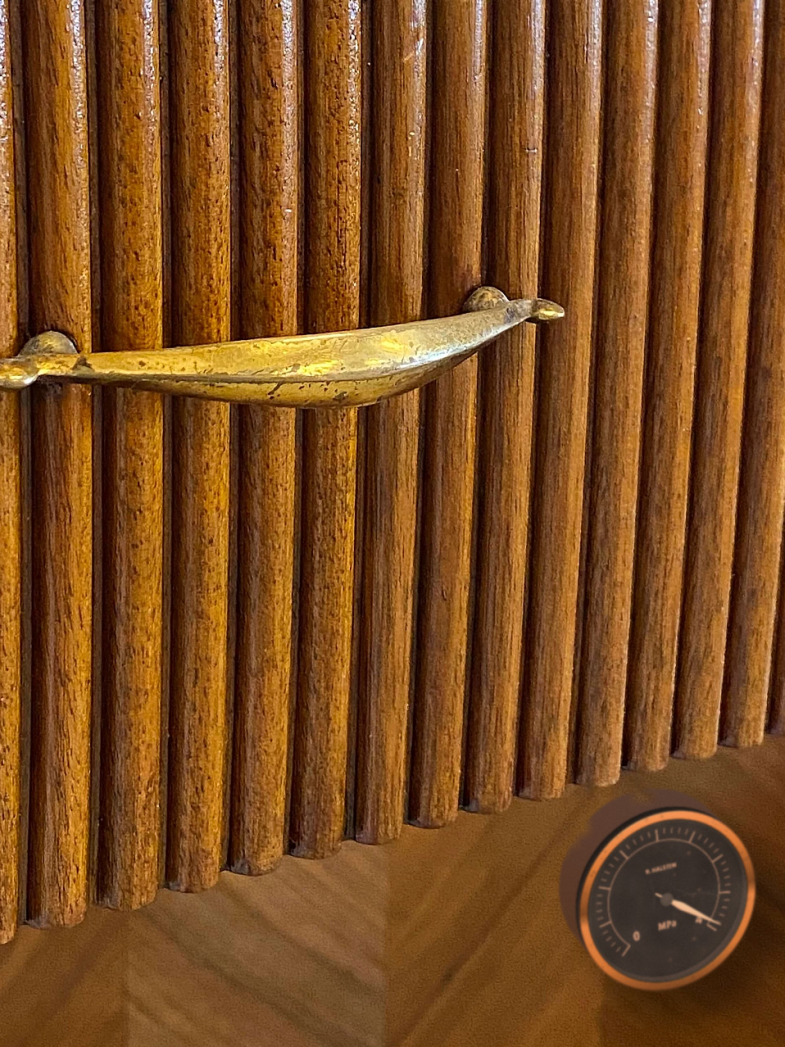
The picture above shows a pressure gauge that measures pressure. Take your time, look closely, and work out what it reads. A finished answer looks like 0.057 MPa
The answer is 3.9 MPa
